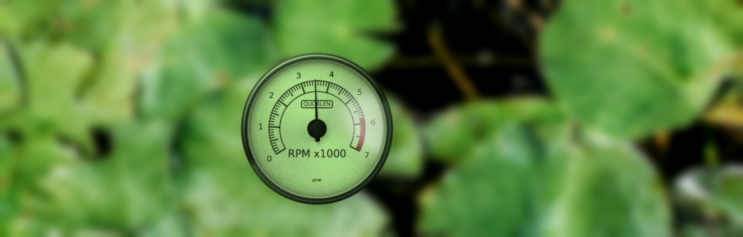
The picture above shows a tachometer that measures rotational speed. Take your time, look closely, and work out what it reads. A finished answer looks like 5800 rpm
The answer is 3500 rpm
